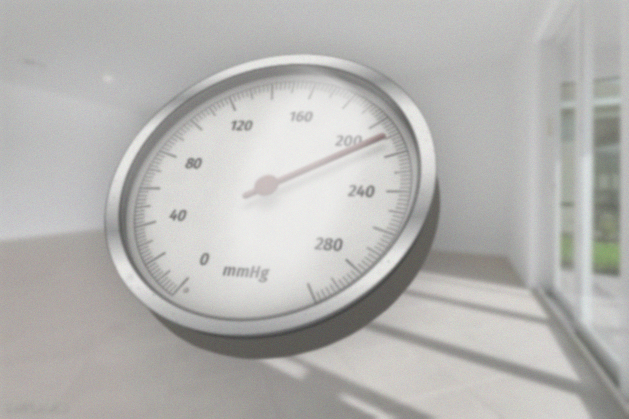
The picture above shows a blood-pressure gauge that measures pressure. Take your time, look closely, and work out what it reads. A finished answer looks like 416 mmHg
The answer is 210 mmHg
